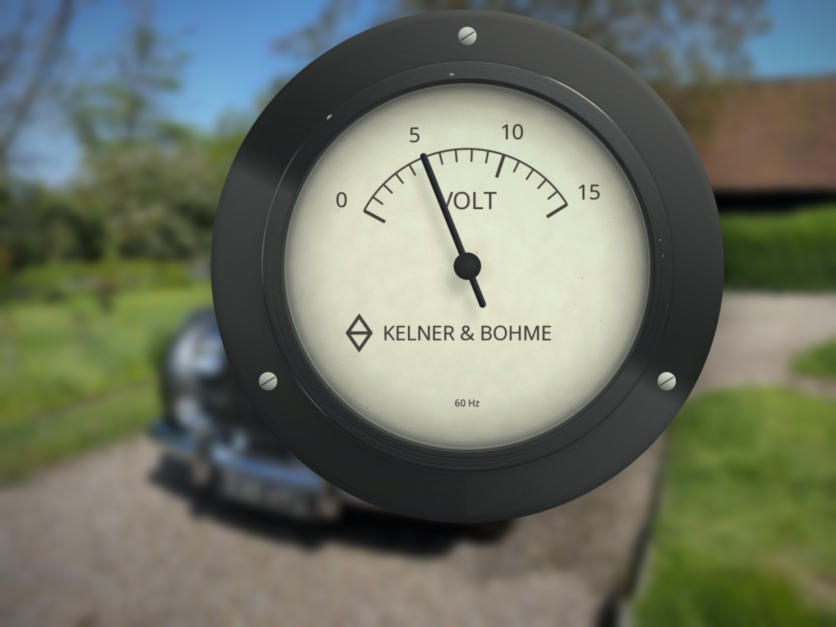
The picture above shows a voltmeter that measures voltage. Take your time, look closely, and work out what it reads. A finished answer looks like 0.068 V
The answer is 5 V
